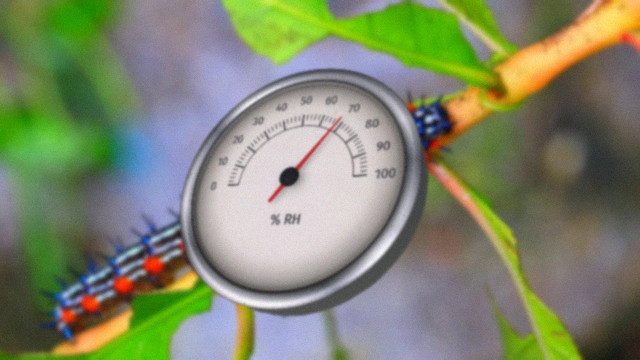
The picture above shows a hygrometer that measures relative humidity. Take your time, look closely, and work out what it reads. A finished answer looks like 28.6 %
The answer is 70 %
